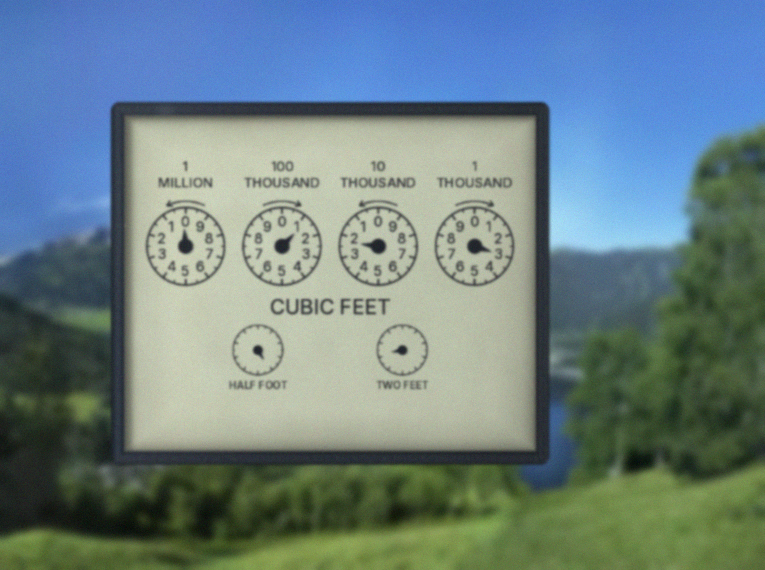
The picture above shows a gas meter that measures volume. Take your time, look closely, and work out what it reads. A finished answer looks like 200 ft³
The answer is 12300 ft³
